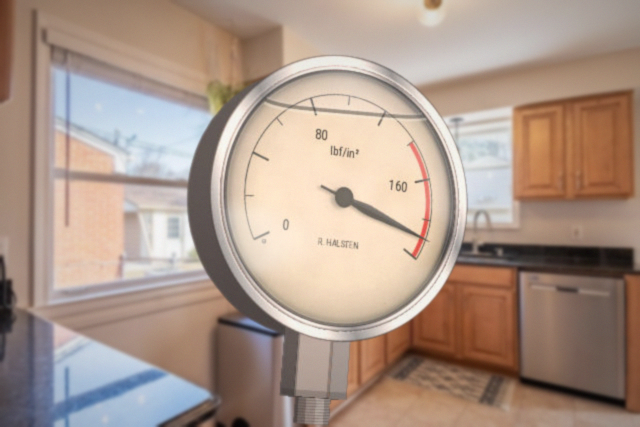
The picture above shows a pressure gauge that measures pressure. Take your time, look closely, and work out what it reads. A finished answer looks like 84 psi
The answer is 190 psi
